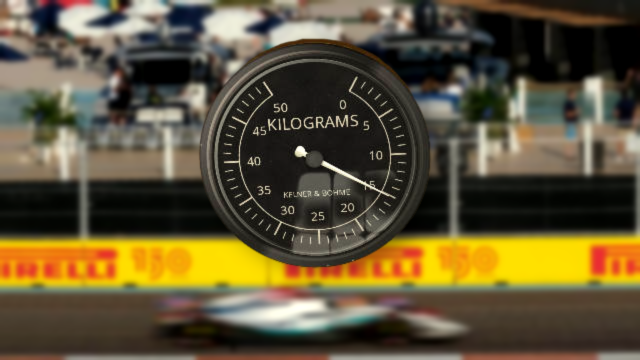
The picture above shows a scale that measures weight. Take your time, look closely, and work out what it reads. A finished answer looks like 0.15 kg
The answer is 15 kg
